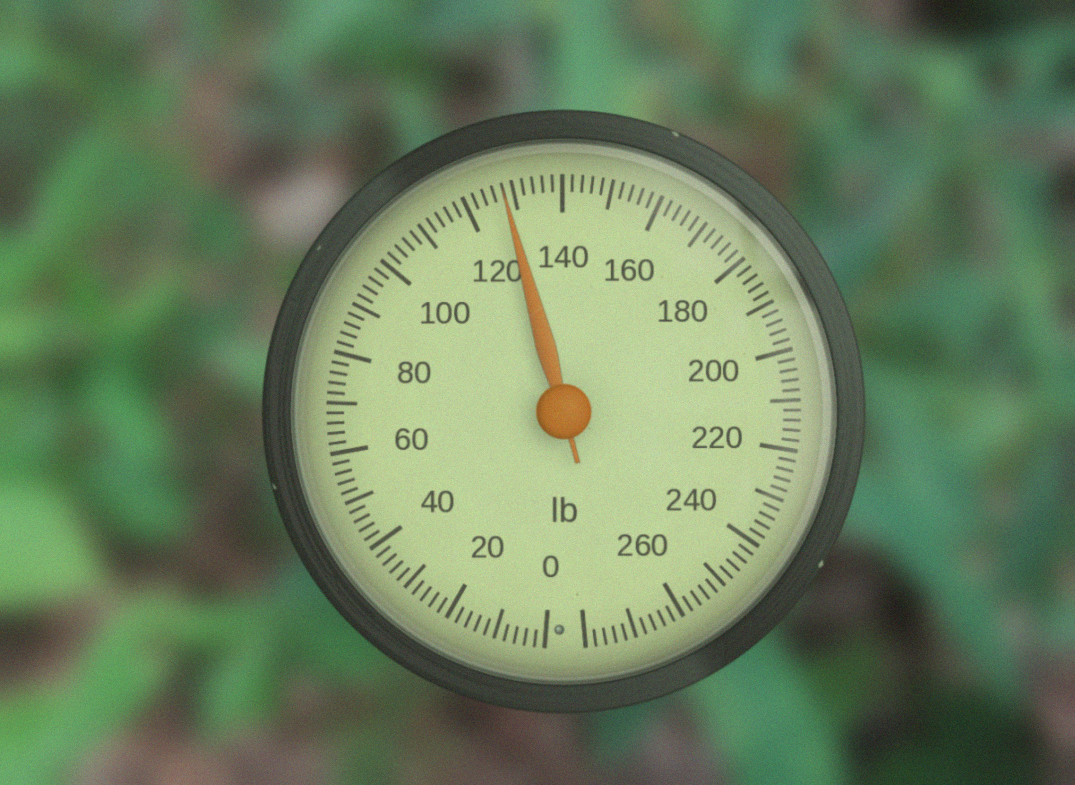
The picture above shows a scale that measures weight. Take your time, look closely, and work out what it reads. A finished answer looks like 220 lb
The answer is 128 lb
